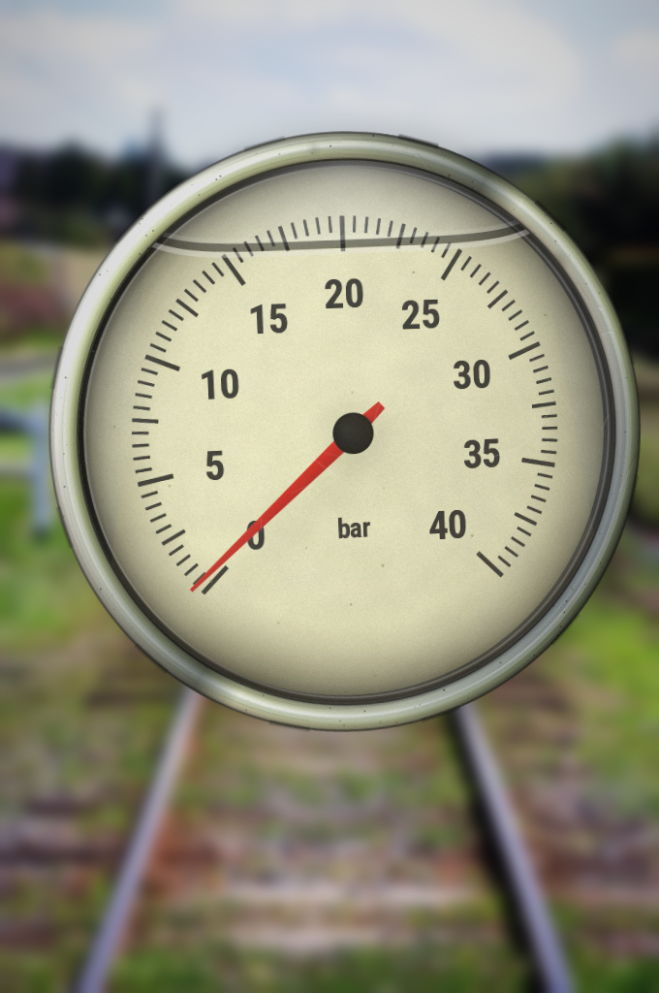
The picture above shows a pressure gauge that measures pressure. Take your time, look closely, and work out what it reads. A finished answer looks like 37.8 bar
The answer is 0.5 bar
